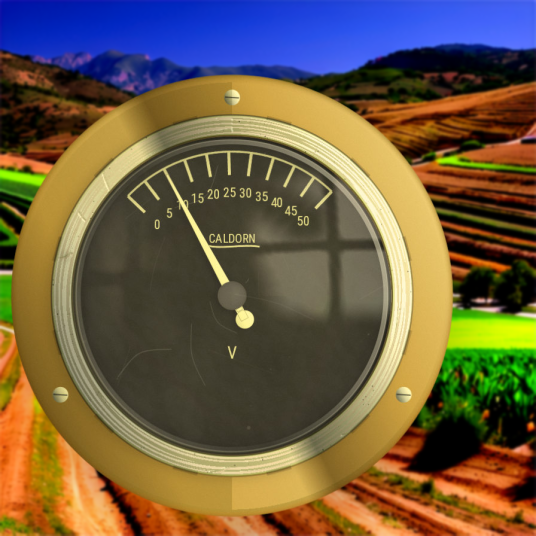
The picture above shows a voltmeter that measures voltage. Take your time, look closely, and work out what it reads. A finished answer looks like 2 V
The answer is 10 V
